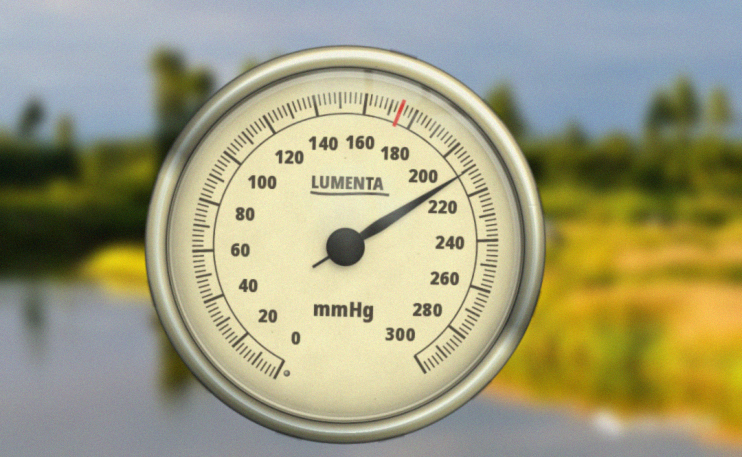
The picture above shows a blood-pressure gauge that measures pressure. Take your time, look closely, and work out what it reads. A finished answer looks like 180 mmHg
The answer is 210 mmHg
